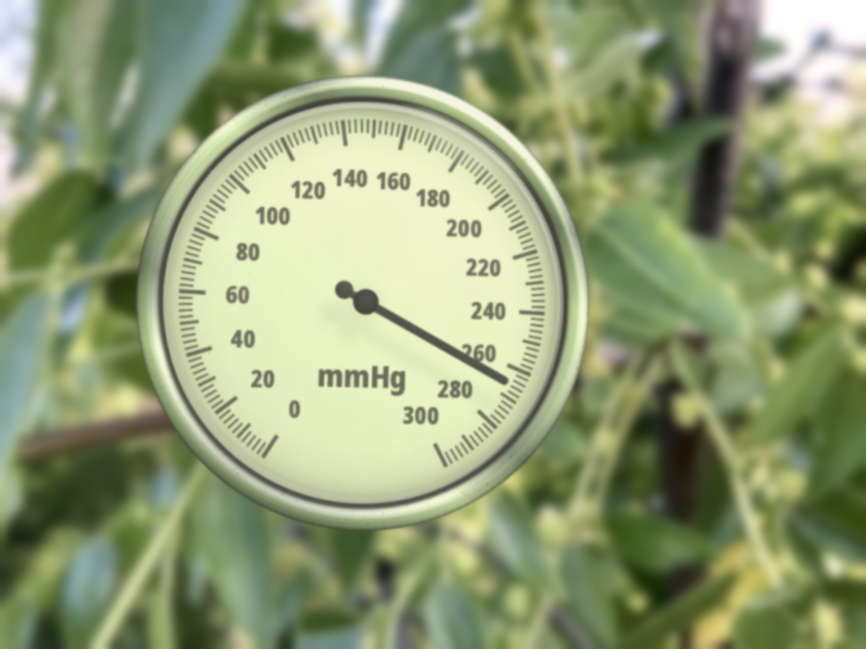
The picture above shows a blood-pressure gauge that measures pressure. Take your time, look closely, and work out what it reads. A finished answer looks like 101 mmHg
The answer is 266 mmHg
